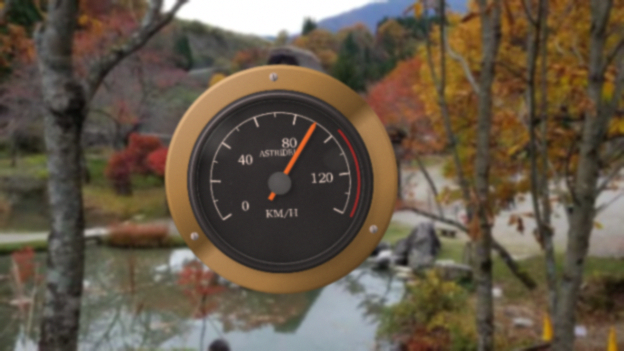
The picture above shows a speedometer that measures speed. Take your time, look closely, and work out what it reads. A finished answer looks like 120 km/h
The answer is 90 km/h
